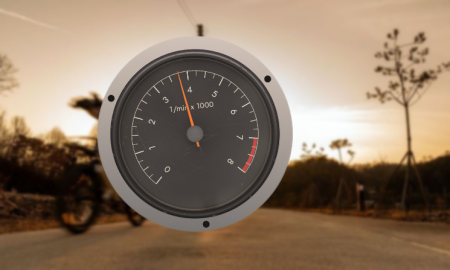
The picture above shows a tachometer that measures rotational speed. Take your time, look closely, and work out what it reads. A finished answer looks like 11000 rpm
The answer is 3750 rpm
